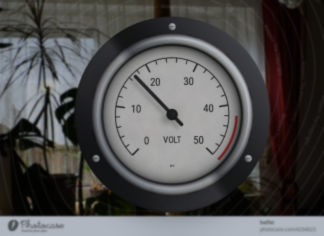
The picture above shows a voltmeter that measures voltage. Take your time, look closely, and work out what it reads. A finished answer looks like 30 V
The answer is 17 V
